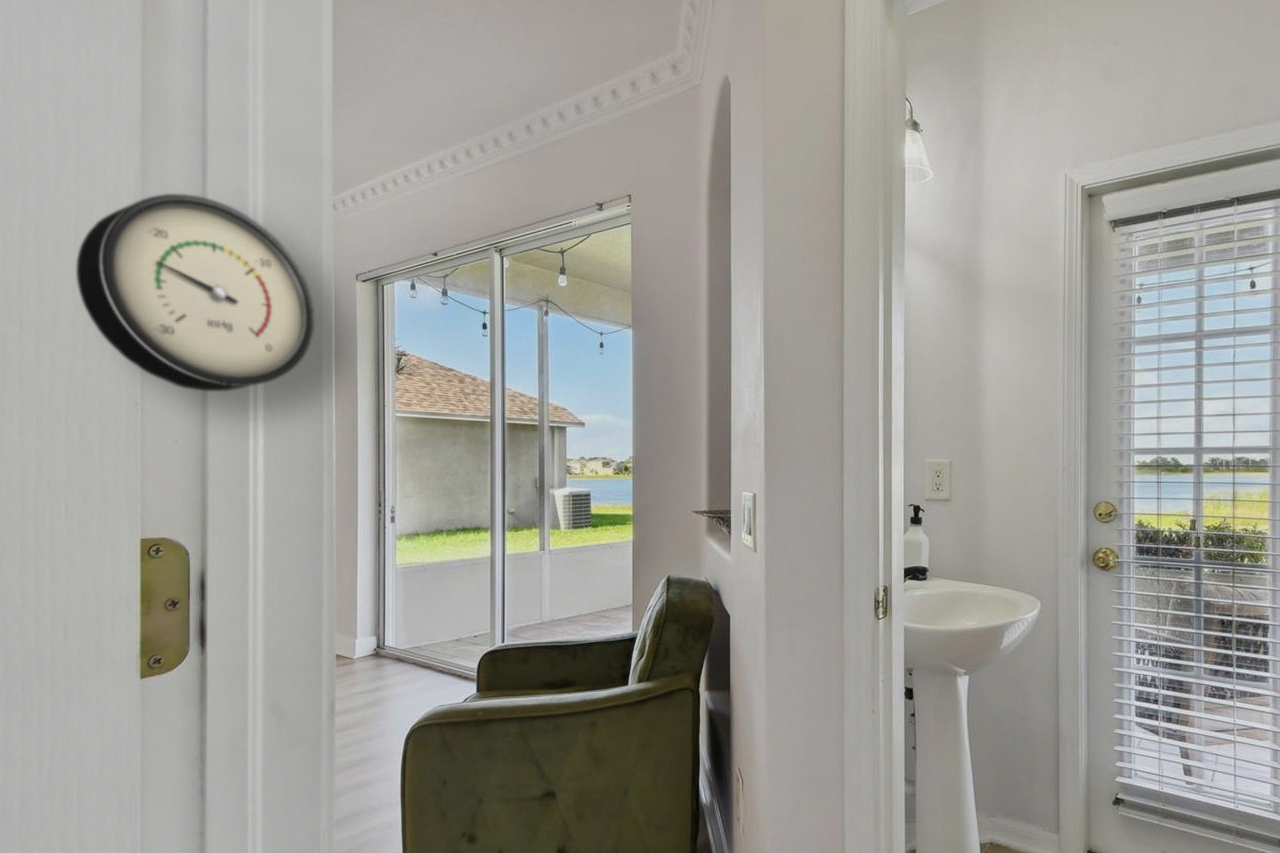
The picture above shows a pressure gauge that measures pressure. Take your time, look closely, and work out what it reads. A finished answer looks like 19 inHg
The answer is -23 inHg
